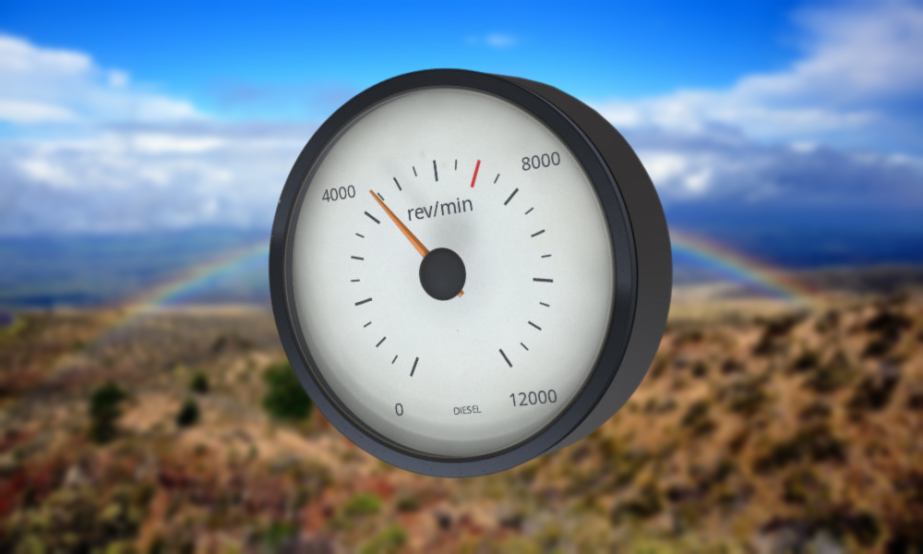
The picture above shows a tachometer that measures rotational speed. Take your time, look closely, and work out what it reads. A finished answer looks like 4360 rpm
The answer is 4500 rpm
